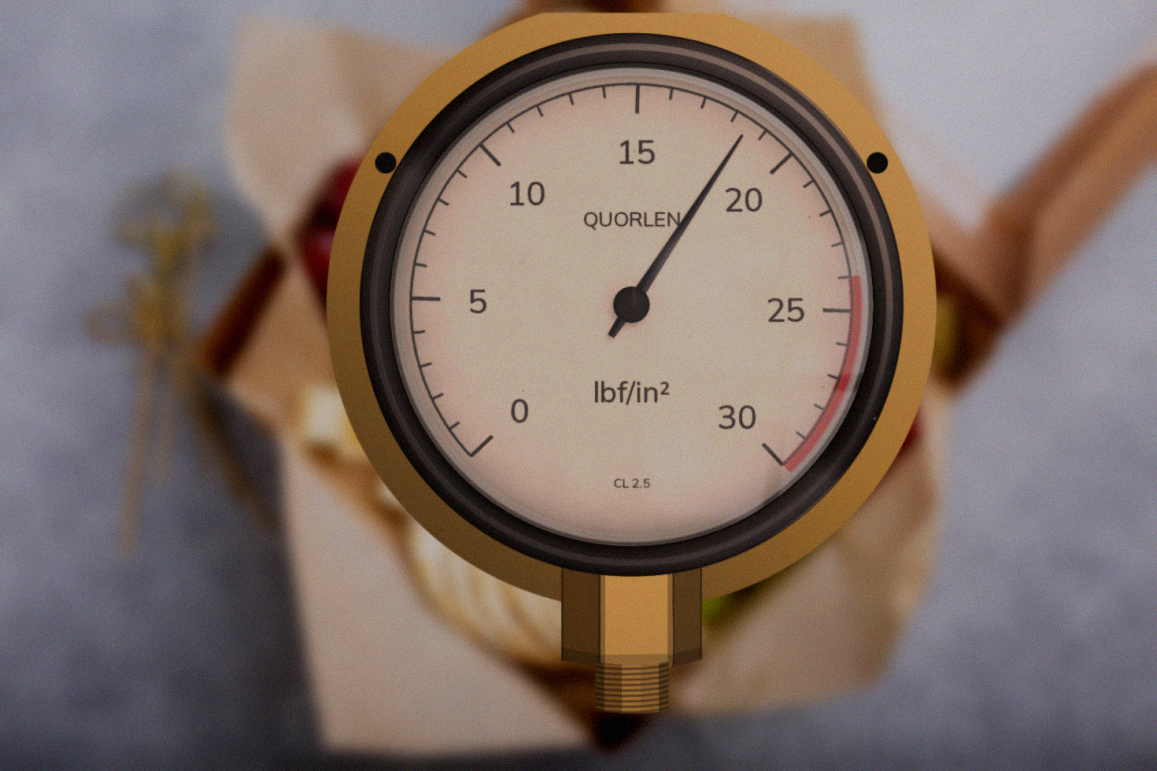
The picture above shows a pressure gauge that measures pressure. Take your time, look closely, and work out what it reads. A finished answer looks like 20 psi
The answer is 18.5 psi
